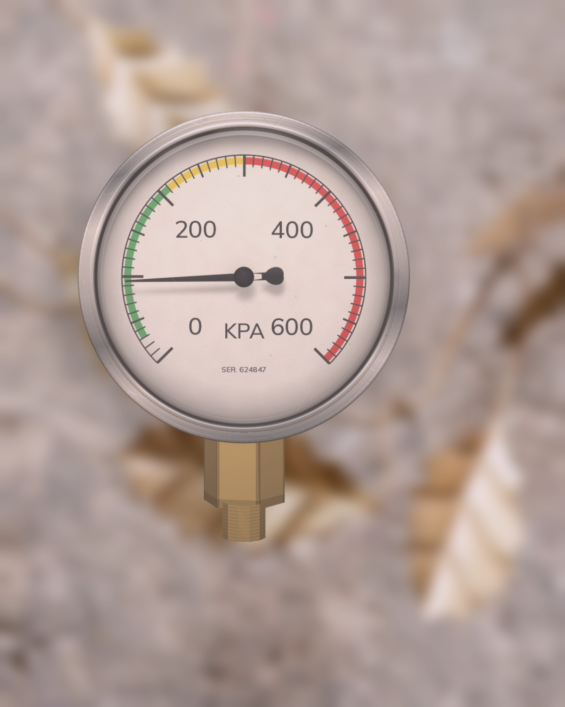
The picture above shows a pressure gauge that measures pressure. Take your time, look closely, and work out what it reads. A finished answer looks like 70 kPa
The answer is 95 kPa
